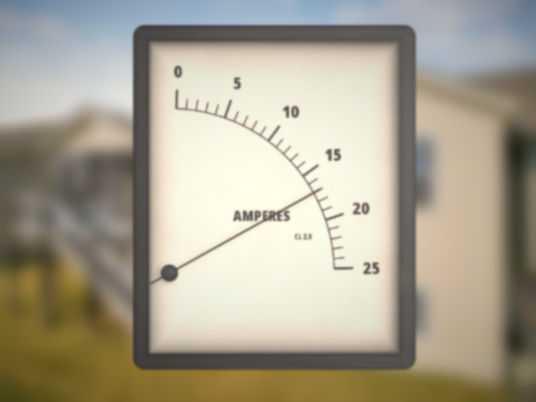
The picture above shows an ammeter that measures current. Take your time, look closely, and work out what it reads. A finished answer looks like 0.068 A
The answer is 17 A
